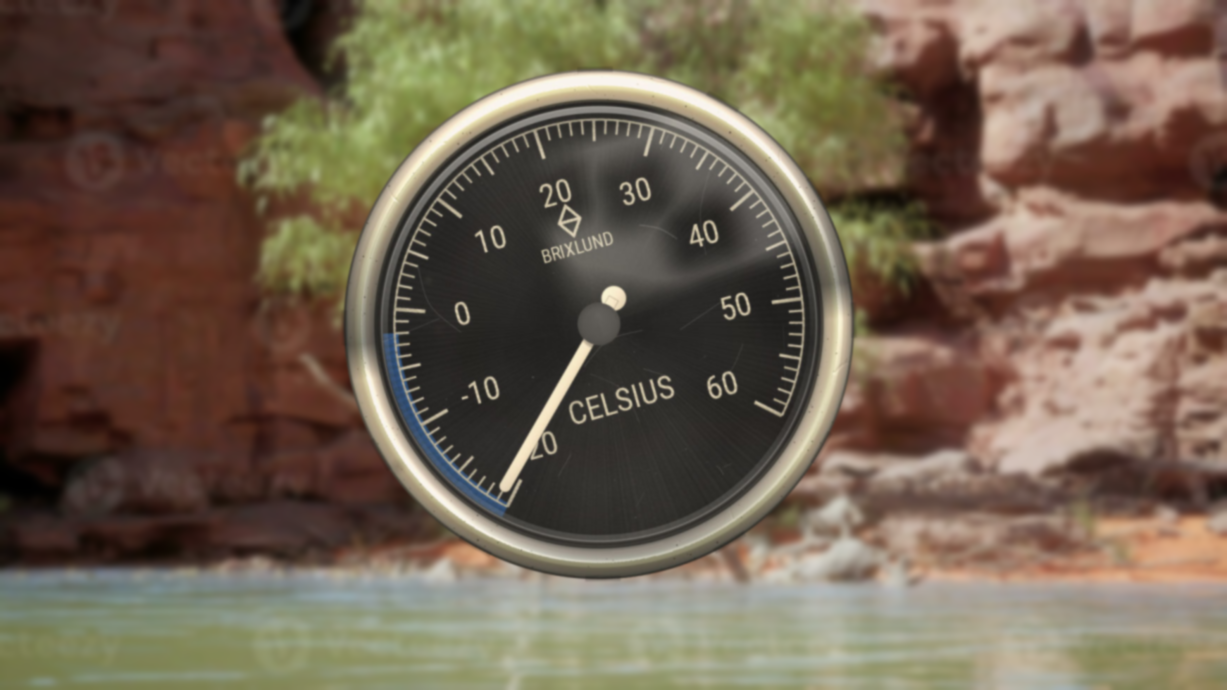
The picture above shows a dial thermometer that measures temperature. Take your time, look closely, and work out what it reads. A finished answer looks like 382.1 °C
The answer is -19 °C
